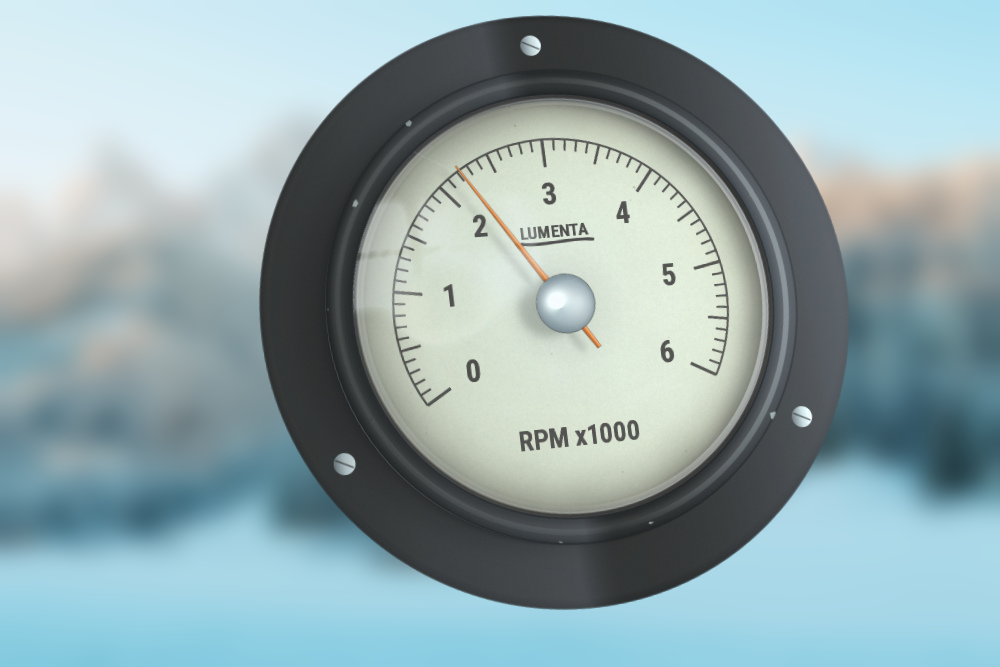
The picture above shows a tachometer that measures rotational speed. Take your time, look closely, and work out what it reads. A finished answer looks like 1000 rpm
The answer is 2200 rpm
